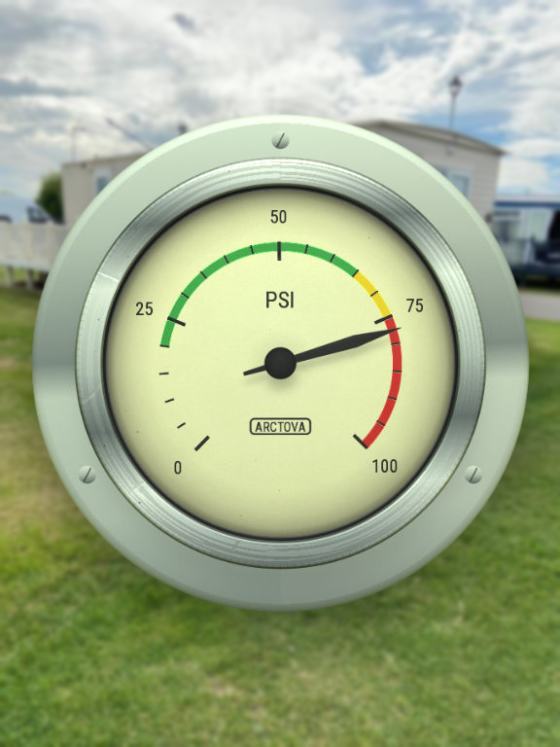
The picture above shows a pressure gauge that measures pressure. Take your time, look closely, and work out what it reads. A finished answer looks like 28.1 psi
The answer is 77.5 psi
